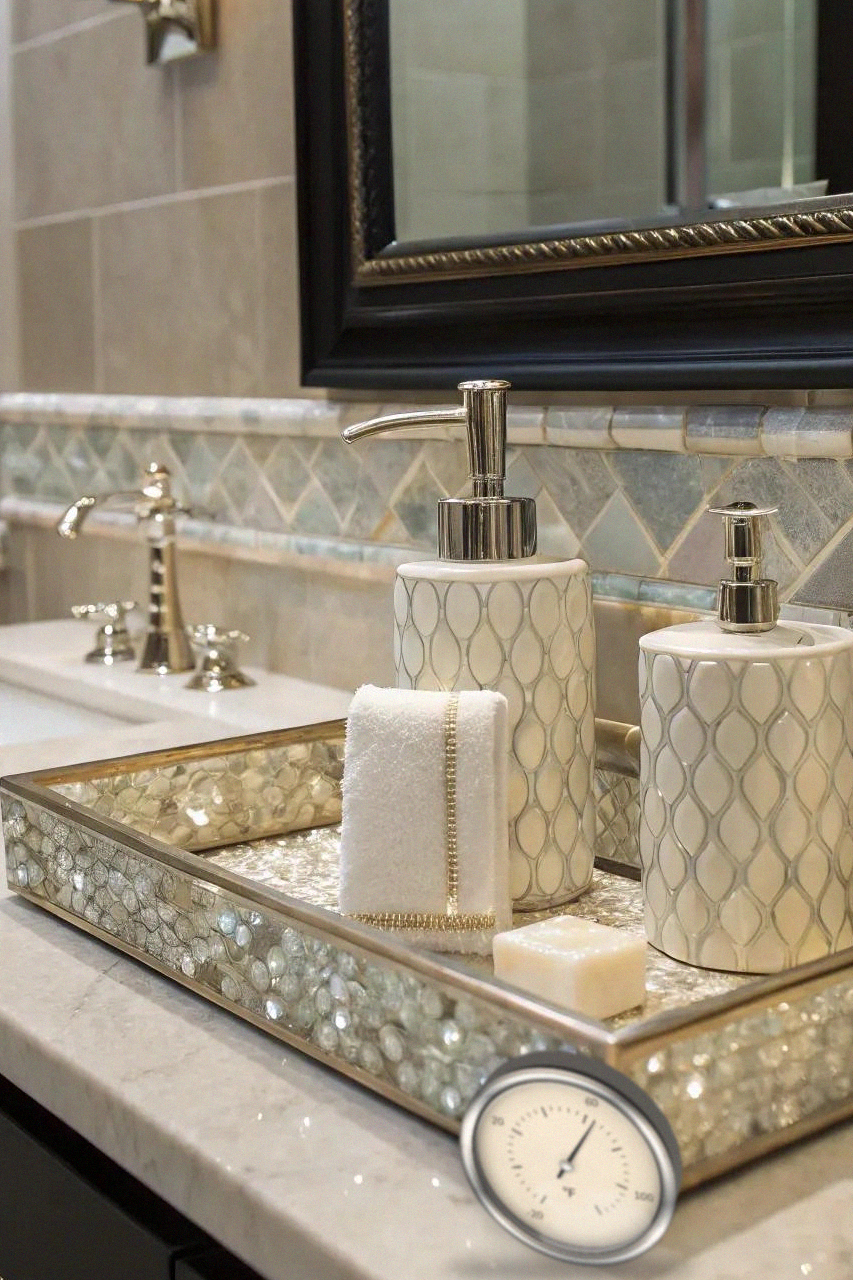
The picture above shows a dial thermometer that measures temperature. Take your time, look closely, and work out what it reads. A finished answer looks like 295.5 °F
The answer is 64 °F
